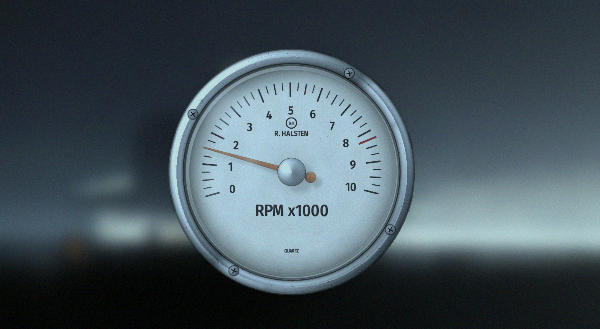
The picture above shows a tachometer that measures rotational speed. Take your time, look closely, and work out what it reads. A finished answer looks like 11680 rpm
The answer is 1500 rpm
